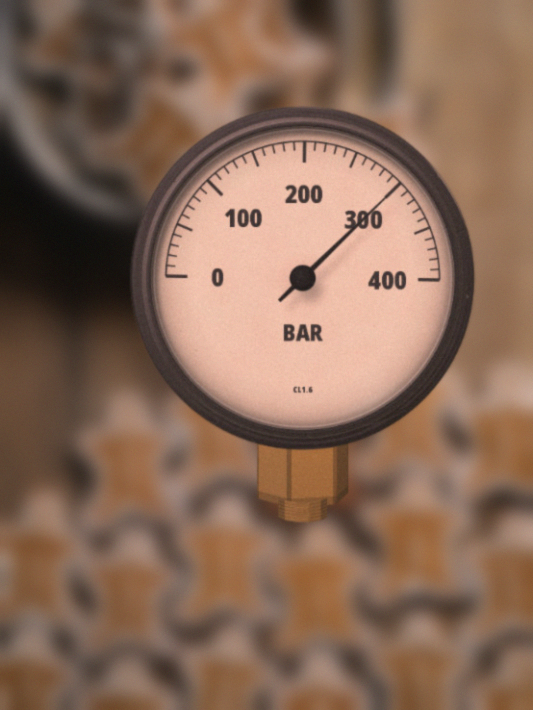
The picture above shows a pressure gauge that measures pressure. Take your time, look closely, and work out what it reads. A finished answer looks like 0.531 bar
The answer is 300 bar
